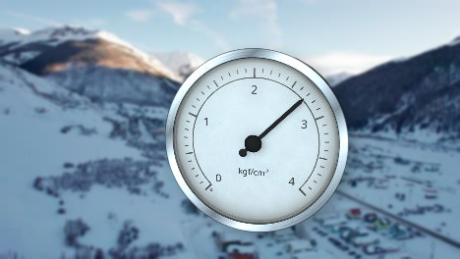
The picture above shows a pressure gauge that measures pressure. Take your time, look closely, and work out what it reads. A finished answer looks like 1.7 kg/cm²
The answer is 2.7 kg/cm²
